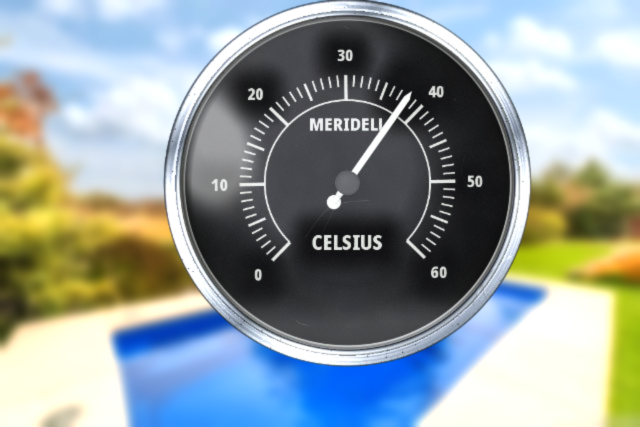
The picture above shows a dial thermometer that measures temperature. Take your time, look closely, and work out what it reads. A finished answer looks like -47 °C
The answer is 38 °C
